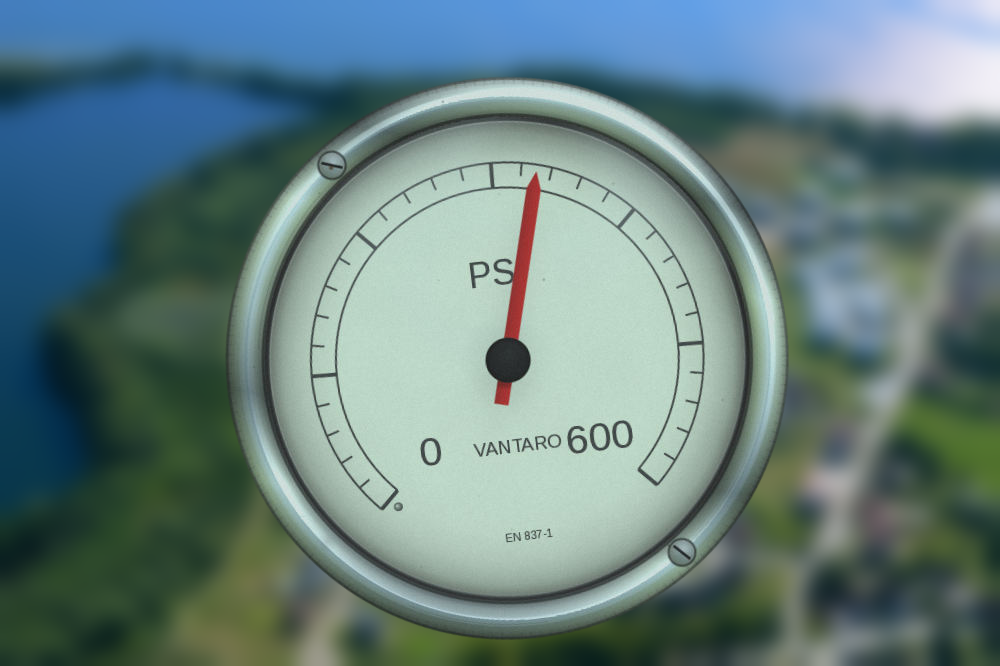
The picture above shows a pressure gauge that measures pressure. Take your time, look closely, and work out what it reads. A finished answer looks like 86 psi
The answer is 330 psi
